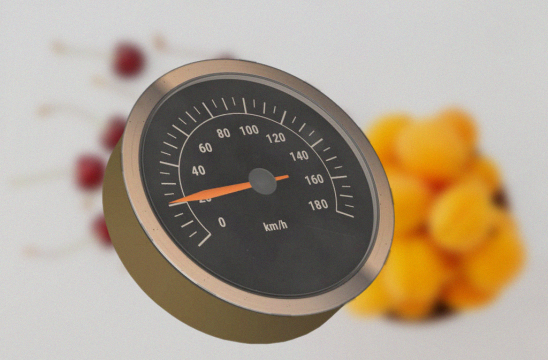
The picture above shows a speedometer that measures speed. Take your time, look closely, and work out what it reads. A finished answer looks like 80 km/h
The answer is 20 km/h
